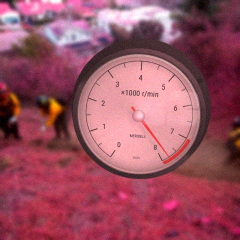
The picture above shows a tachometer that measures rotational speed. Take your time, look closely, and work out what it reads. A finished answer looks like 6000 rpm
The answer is 7750 rpm
